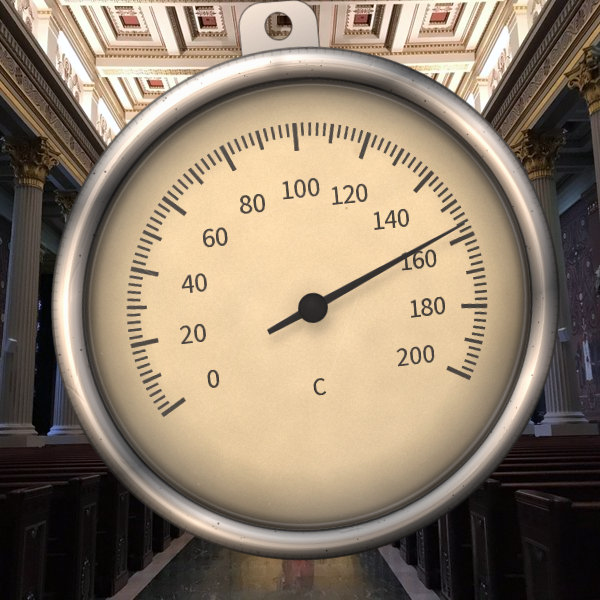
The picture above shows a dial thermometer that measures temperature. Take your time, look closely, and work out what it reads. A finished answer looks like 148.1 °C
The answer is 156 °C
